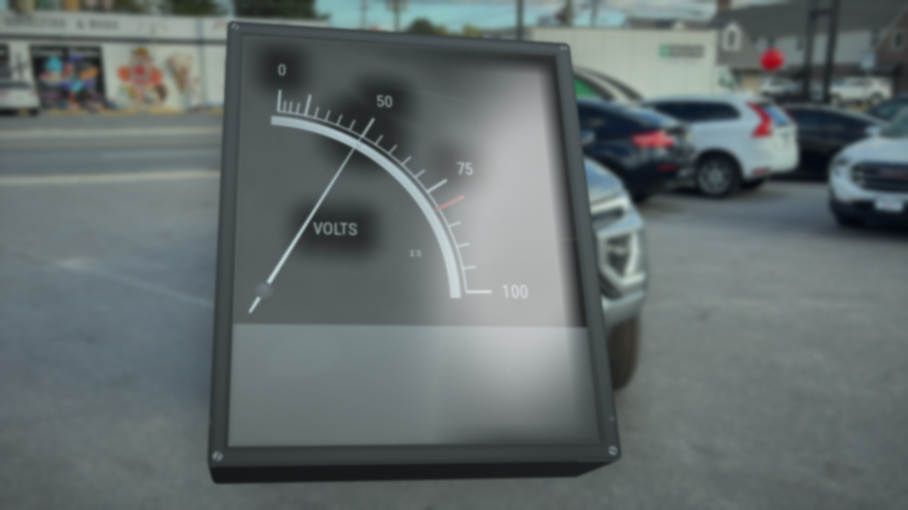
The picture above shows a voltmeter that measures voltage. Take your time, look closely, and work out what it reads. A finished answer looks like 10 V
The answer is 50 V
